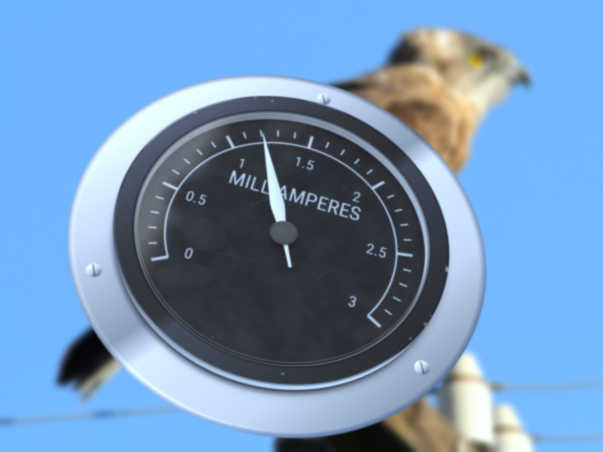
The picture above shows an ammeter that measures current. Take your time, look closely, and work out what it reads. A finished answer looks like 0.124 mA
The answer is 1.2 mA
